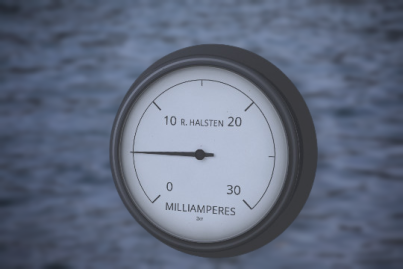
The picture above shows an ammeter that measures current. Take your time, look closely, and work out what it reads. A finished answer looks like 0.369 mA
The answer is 5 mA
